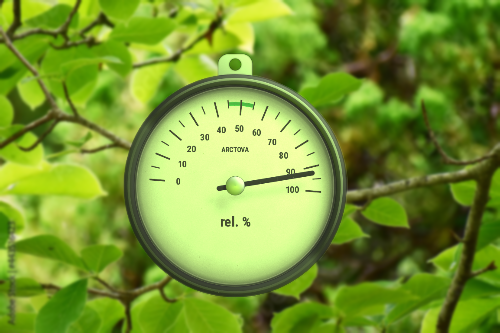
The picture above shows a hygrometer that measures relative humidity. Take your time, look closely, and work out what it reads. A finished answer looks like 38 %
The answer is 92.5 %
